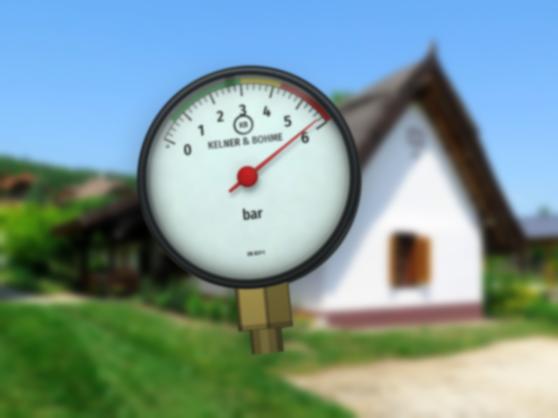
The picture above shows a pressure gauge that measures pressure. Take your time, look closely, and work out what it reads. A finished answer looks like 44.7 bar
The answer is 5.8 bar
